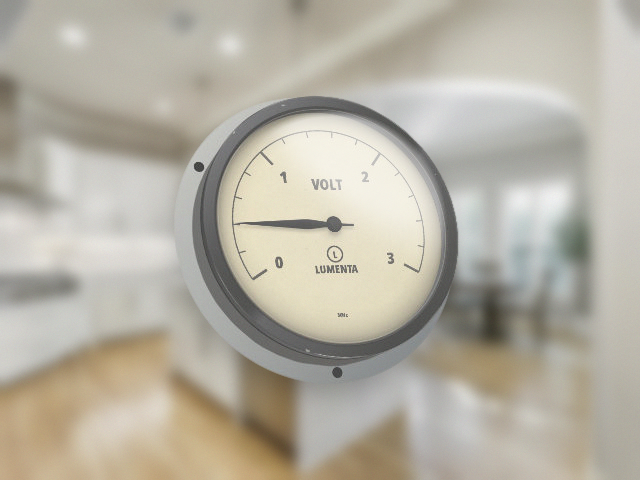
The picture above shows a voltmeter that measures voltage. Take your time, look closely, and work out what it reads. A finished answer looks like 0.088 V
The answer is 0.4 V
